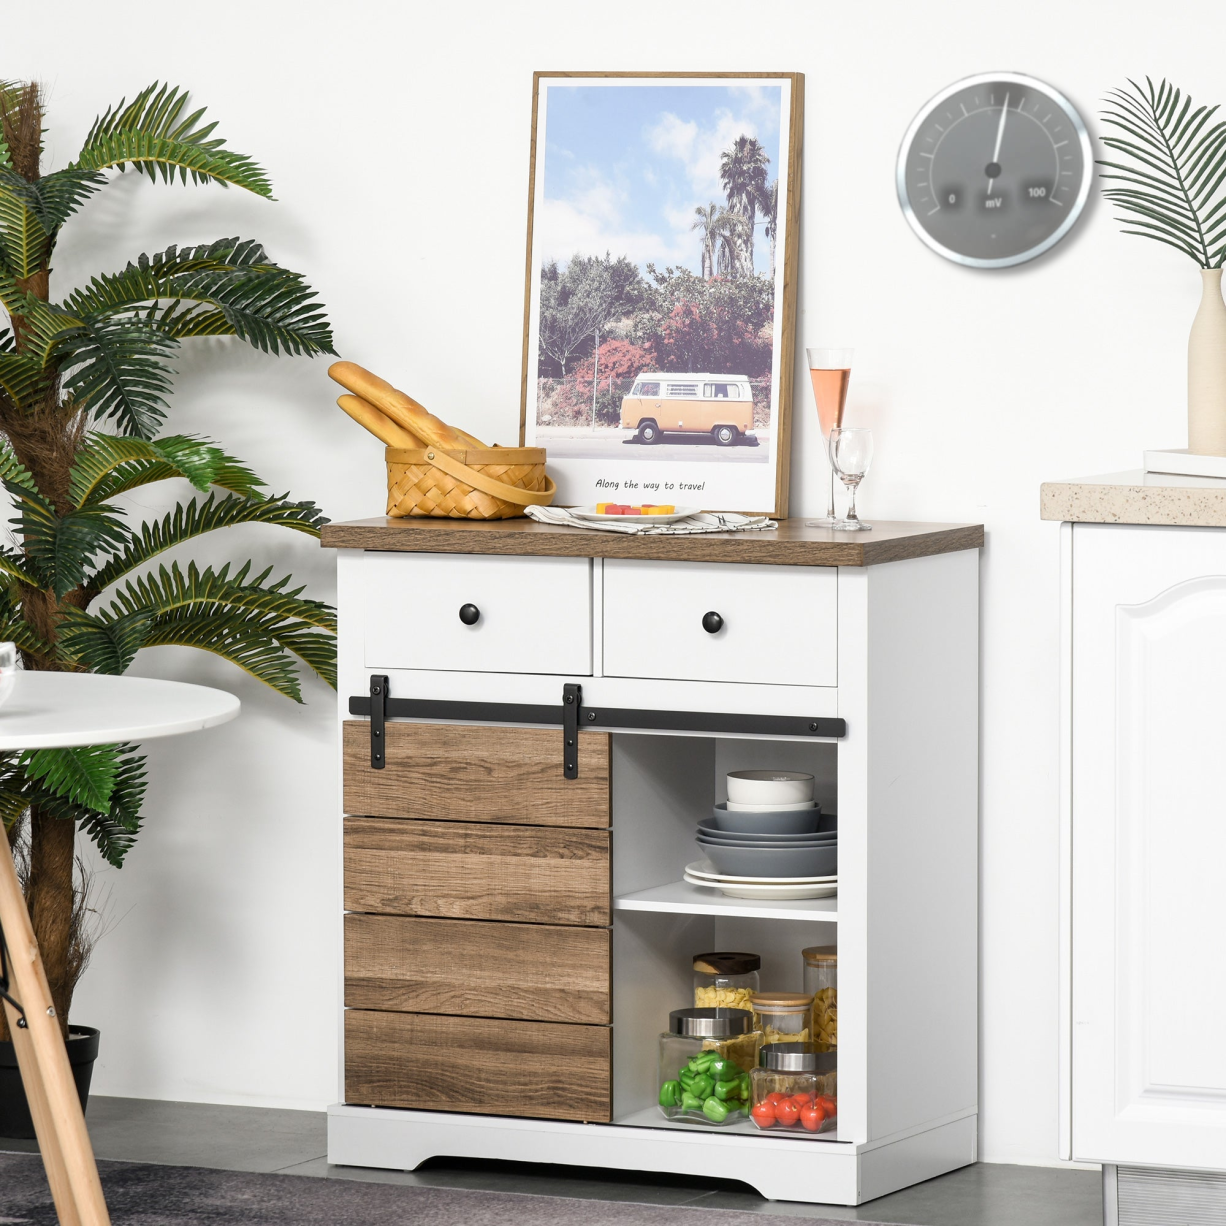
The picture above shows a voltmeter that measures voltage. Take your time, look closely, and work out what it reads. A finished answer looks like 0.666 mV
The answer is 55 mV
